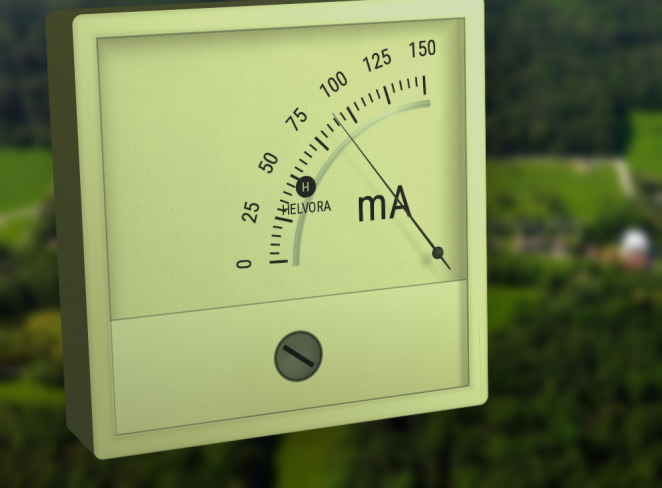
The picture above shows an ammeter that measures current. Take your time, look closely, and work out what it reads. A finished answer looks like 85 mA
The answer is 90 mA
